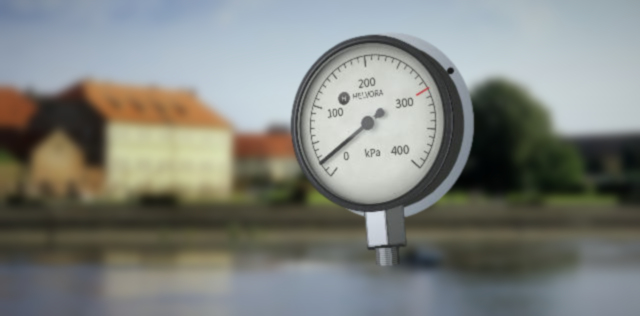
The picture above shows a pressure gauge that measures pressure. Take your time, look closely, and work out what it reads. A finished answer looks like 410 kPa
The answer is 20 kPa
